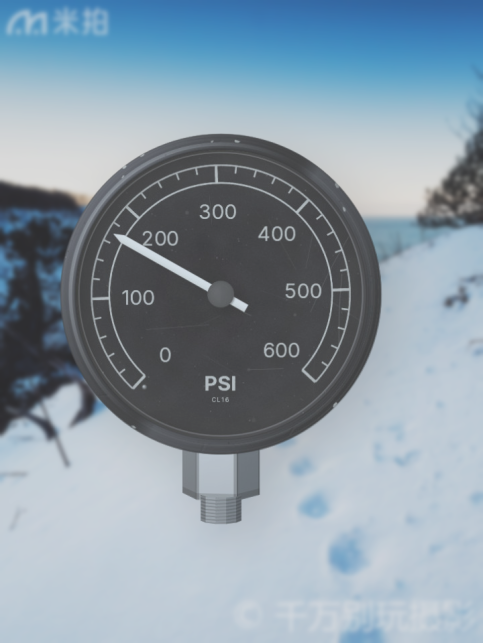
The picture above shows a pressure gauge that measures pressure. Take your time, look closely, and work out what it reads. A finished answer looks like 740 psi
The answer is 170 psi
